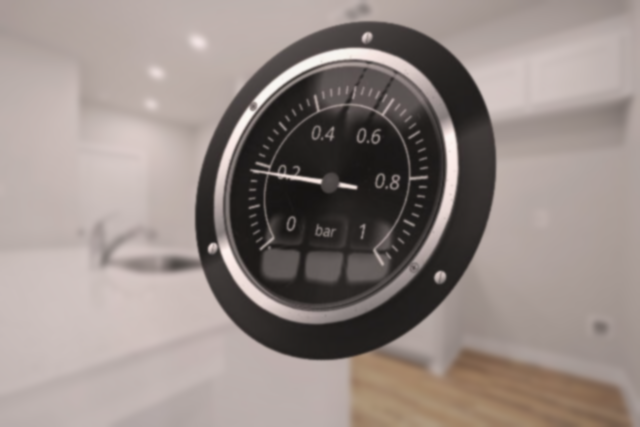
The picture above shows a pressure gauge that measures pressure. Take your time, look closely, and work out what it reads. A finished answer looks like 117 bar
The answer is 0.18 bar
